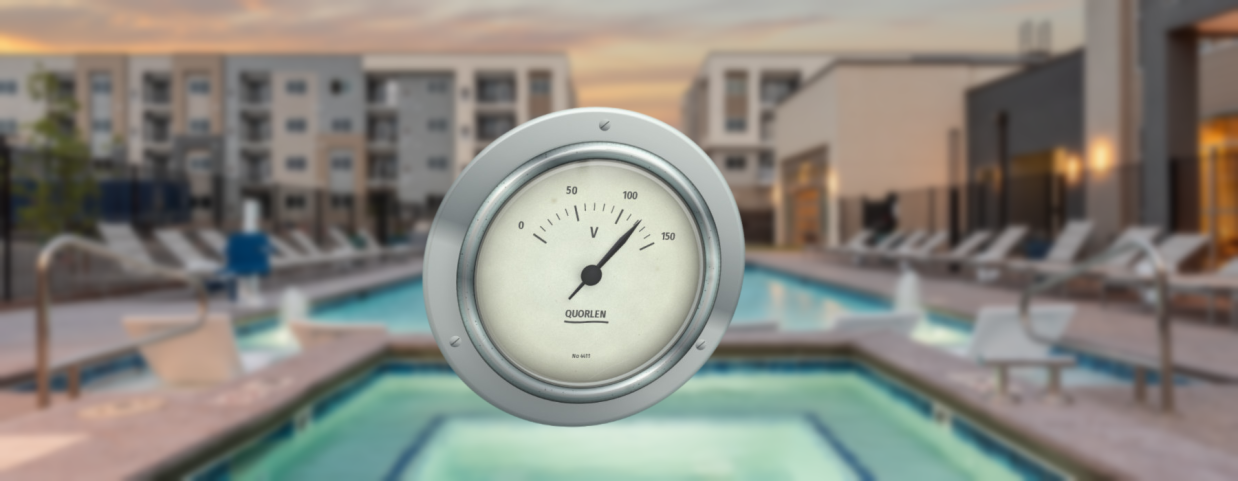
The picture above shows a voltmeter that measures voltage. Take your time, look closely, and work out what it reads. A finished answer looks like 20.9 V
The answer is 120 V
